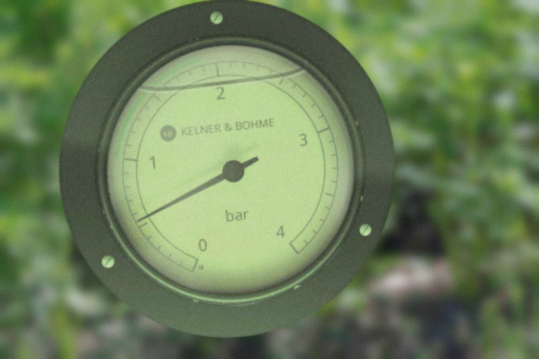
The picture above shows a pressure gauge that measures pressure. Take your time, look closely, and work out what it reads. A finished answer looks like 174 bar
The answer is 0.55 bar
